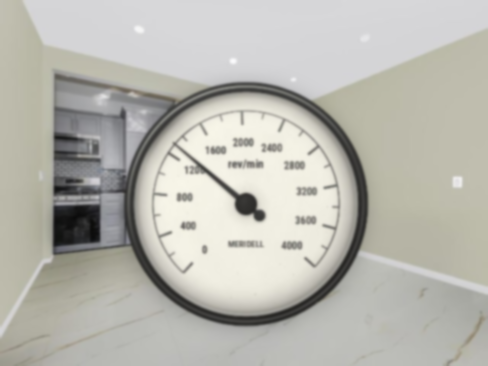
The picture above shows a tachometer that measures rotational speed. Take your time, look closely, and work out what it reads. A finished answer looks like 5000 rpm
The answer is 1300 rpm
